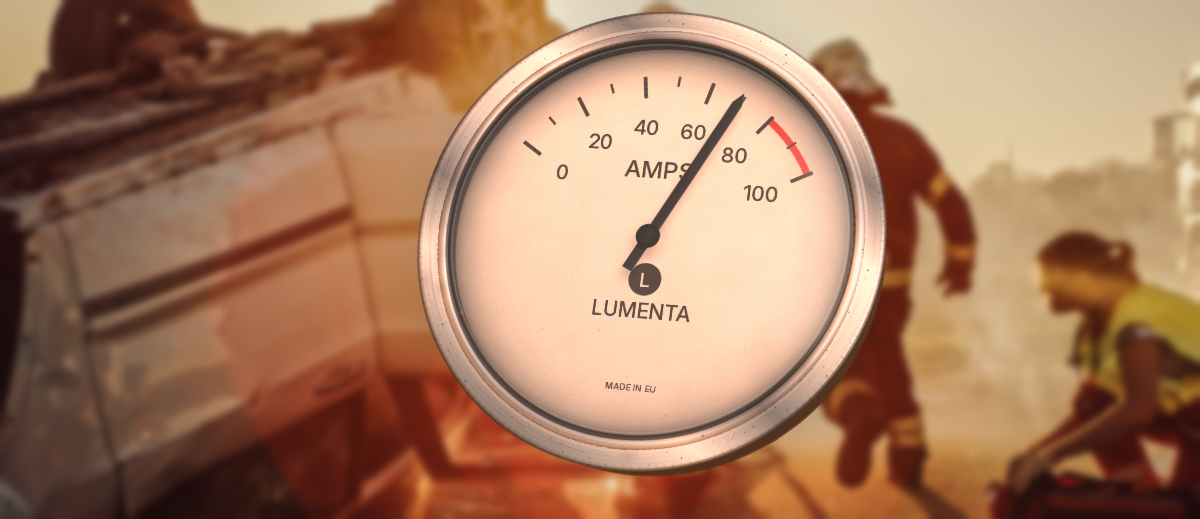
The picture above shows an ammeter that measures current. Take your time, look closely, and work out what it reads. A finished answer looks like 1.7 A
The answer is 70 A
